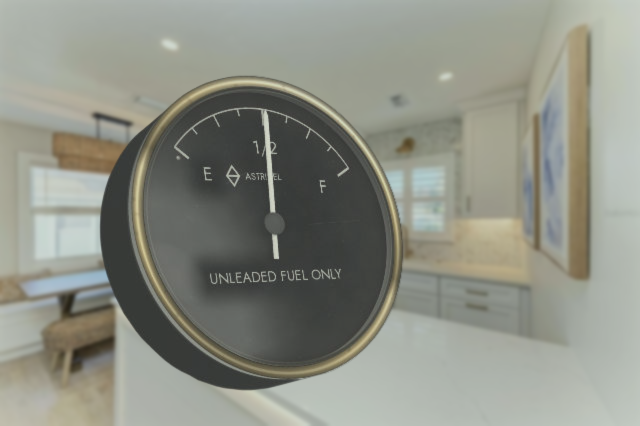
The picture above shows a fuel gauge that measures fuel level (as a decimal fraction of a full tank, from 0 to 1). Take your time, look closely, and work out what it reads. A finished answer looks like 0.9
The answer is 0.5
